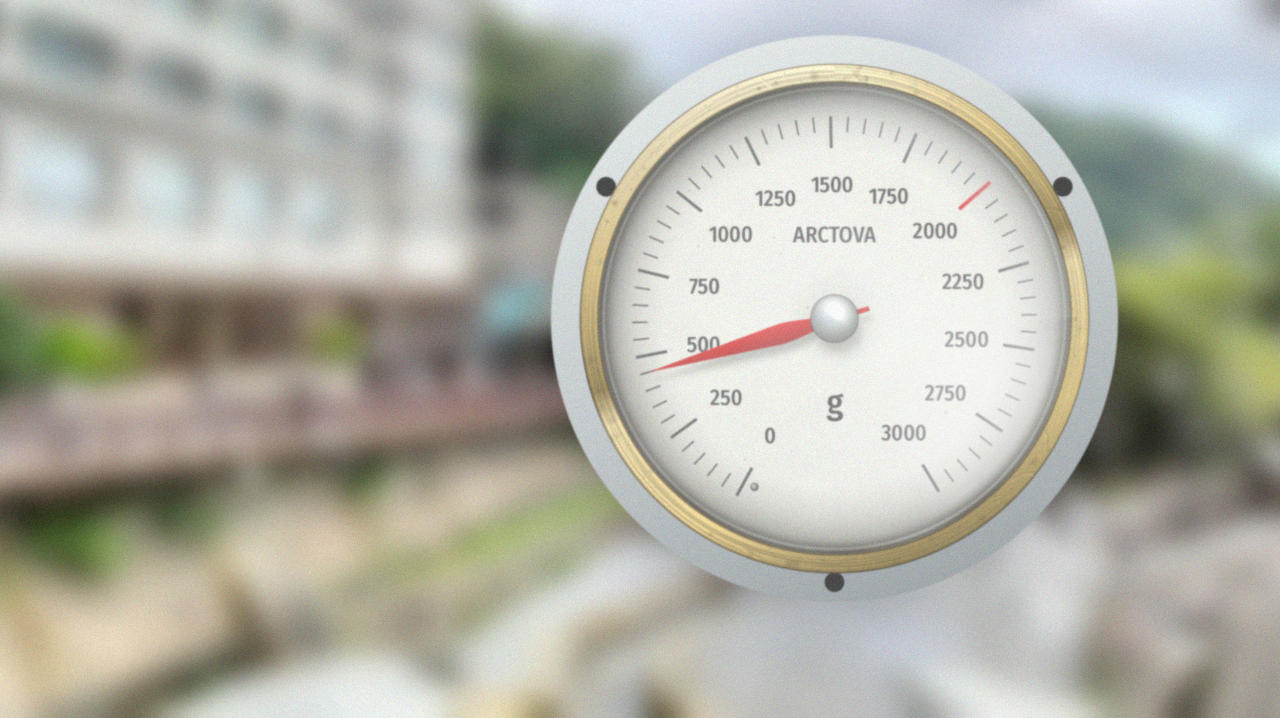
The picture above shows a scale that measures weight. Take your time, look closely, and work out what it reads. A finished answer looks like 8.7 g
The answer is 450 g
